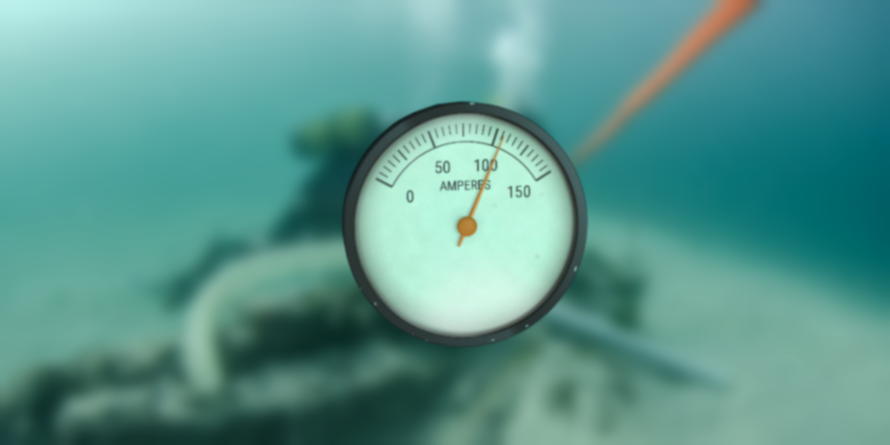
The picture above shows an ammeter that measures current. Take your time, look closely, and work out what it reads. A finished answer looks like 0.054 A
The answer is 105 A
